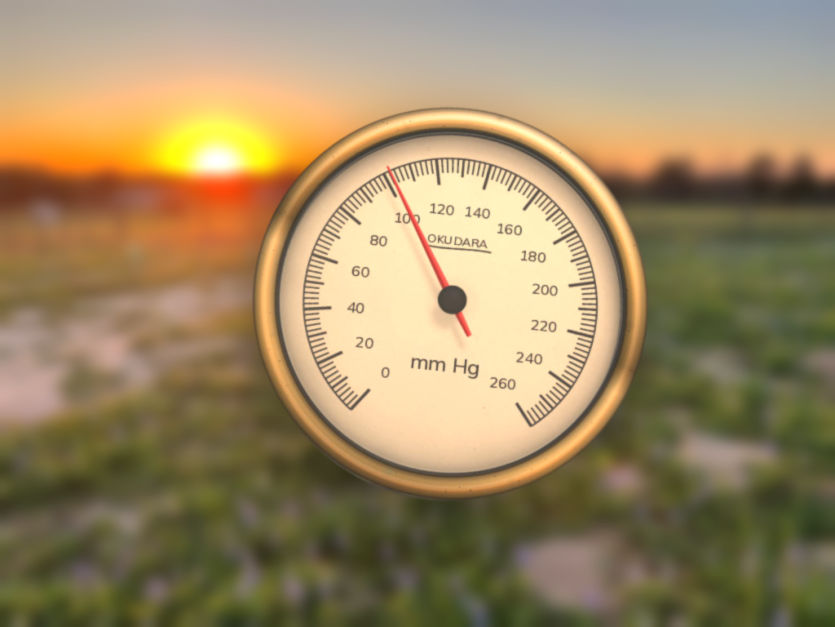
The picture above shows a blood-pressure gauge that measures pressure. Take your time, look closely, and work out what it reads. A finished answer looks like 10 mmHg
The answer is 102 mmHg
